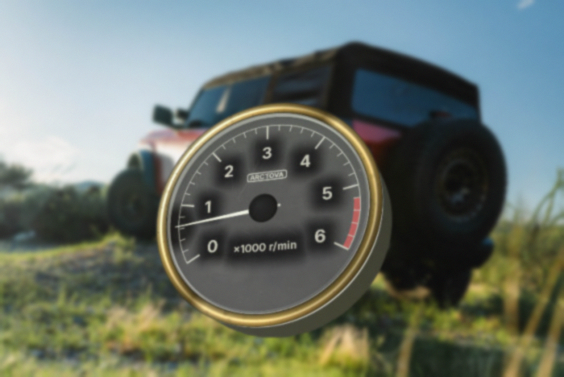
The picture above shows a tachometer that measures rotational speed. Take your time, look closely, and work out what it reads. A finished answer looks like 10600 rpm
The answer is 600 rpm
